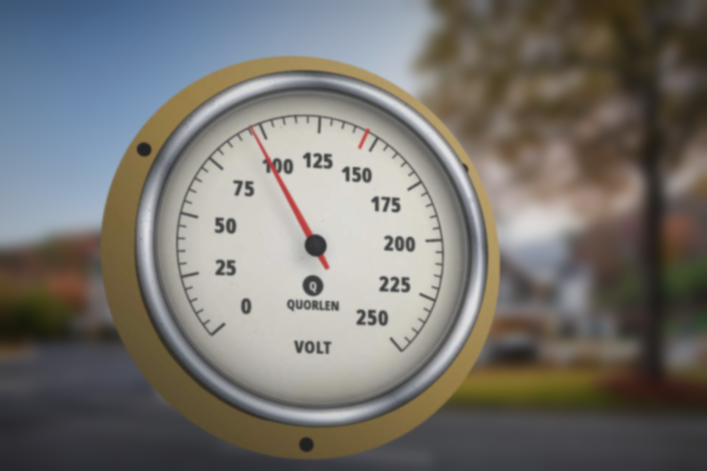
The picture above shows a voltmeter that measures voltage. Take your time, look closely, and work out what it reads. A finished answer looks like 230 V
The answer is 95 V
